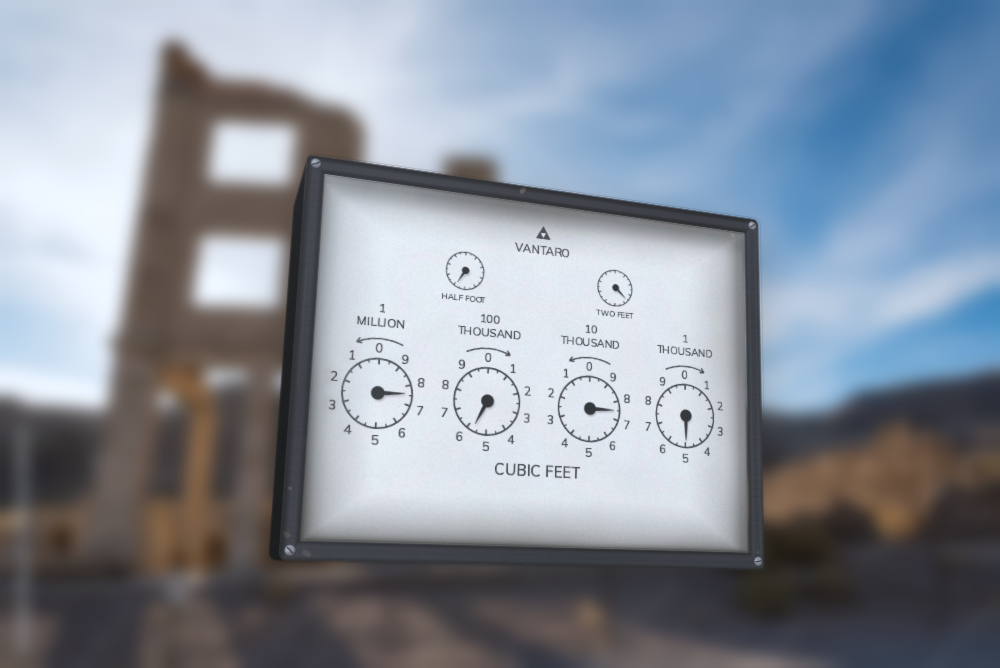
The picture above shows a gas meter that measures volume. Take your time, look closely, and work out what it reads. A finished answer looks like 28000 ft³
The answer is 757500 ft³
